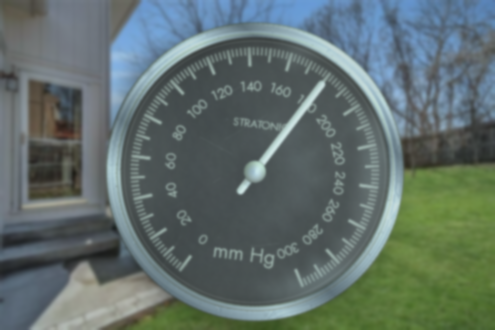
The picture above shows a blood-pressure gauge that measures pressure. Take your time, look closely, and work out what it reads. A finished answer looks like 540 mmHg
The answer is 180 mmHg
